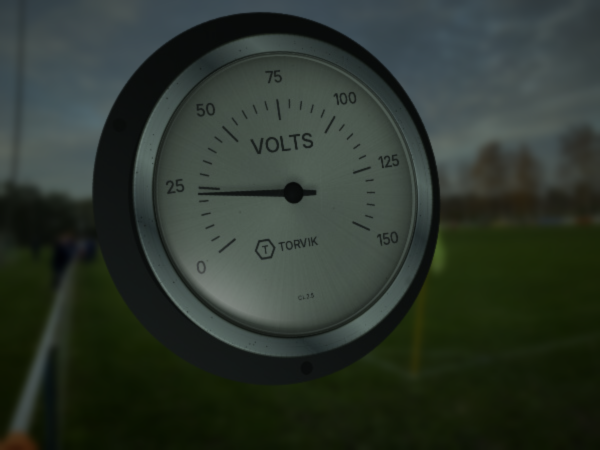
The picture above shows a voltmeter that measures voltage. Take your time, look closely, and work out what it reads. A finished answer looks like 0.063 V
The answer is 22.5 V
